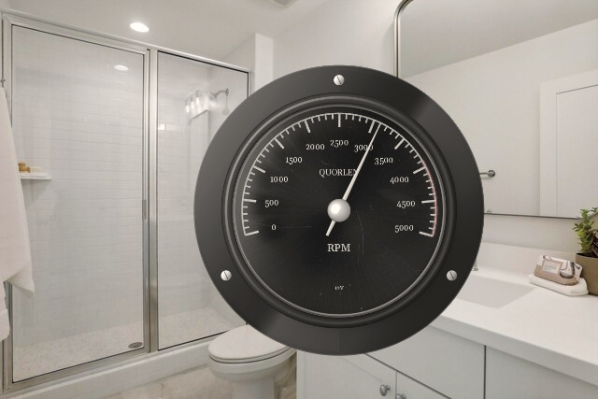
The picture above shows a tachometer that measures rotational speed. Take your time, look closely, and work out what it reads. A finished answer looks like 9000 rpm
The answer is 3100 rpm
